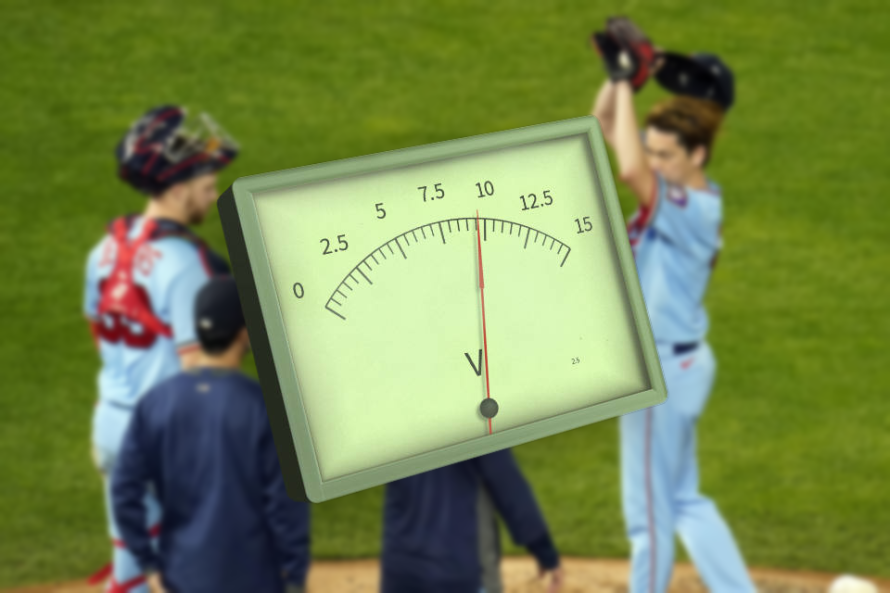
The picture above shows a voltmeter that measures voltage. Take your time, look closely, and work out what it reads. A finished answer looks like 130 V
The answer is 9.5 V
